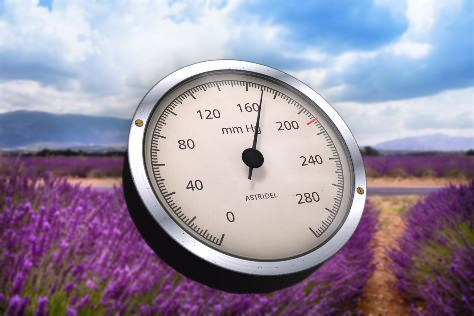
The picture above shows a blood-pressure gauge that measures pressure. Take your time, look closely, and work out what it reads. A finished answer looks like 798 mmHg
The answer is 170 mmHg
